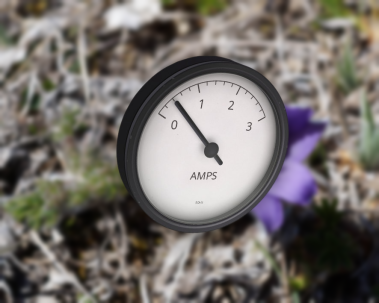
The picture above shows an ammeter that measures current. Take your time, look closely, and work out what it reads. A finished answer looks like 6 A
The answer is 0.4 A
